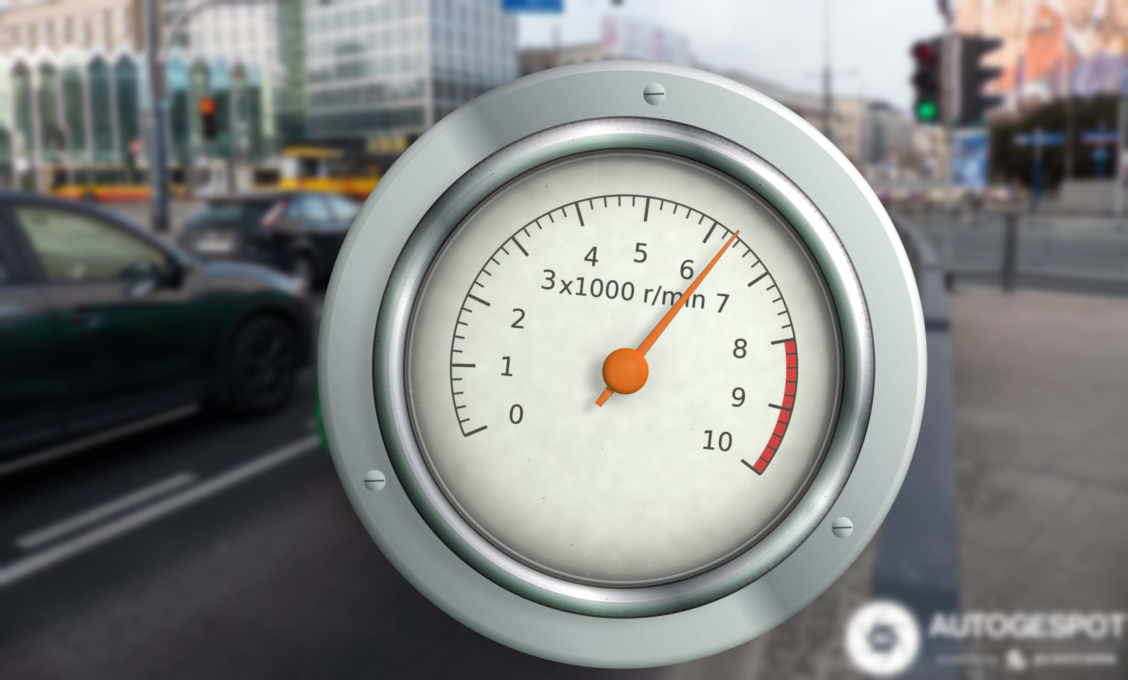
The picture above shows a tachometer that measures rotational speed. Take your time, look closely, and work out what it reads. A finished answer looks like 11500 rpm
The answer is 6300 rpm
